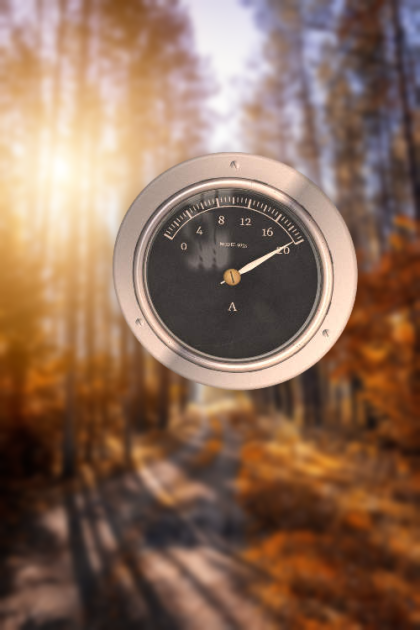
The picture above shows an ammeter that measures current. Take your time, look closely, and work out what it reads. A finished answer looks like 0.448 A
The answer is 19.5 A
